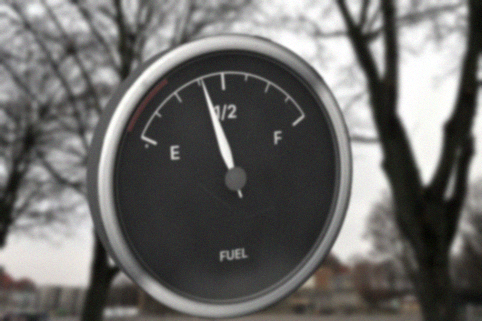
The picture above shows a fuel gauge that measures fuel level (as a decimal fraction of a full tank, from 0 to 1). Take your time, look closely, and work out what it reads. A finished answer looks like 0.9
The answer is 0.375
